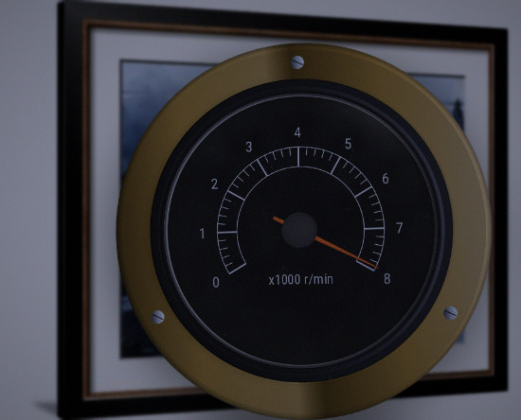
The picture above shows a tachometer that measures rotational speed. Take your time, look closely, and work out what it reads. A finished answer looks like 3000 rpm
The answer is 7900 rpm
